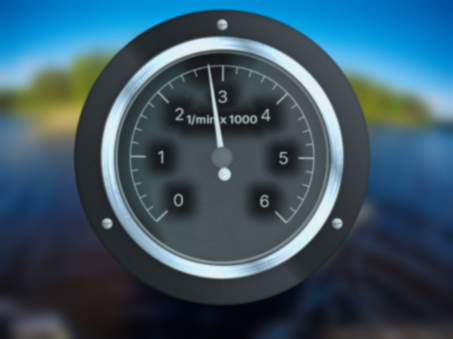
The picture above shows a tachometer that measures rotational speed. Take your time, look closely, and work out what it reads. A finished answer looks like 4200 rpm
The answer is 2800 rpm
